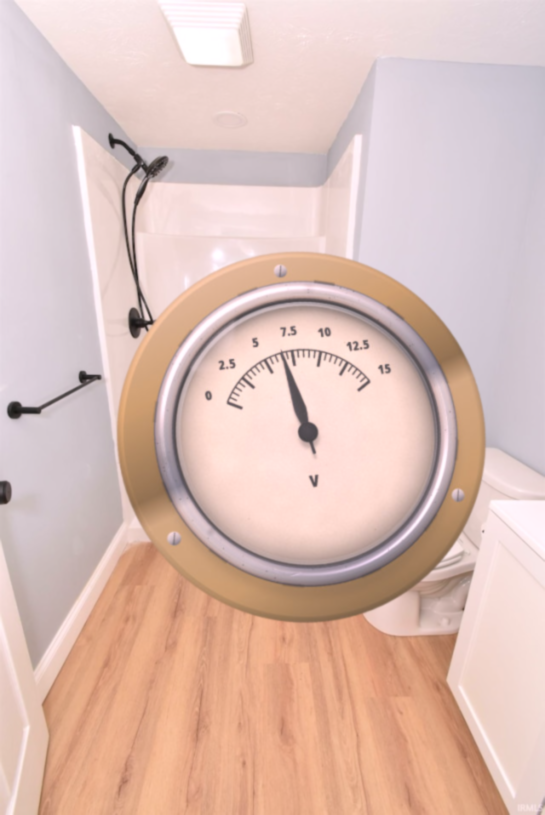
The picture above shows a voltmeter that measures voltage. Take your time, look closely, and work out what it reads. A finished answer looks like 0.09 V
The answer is 6.5 V
